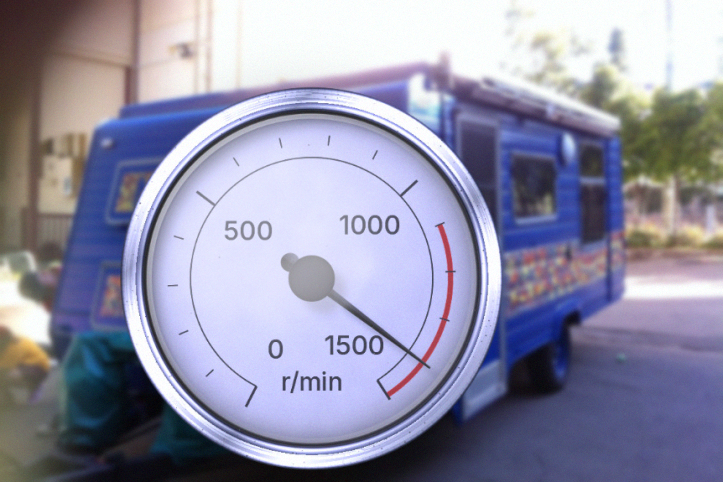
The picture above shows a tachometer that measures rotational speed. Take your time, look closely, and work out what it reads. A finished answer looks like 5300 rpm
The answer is 1400 rpm
